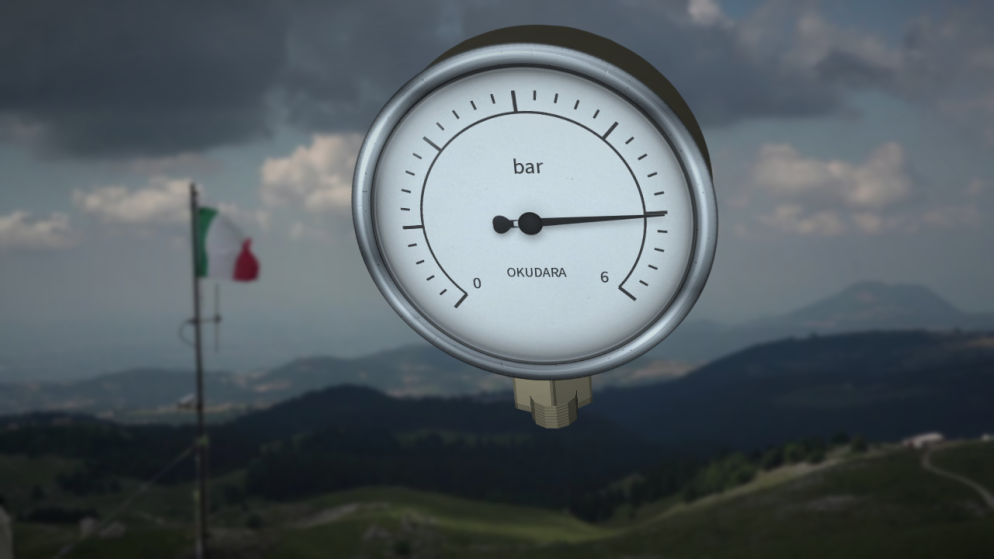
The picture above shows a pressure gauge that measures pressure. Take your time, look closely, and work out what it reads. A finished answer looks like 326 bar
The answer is 5 bar
